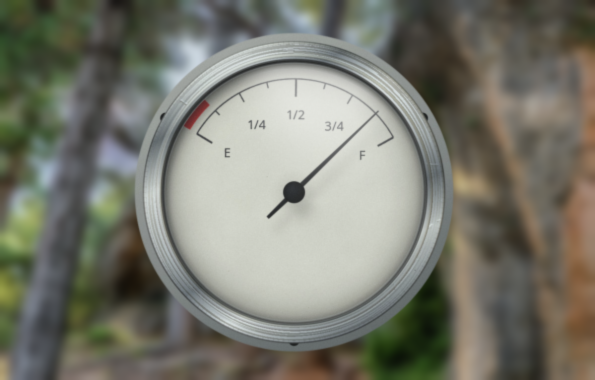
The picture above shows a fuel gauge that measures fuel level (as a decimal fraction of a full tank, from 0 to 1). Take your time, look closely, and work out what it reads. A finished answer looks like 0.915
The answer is 0.875
